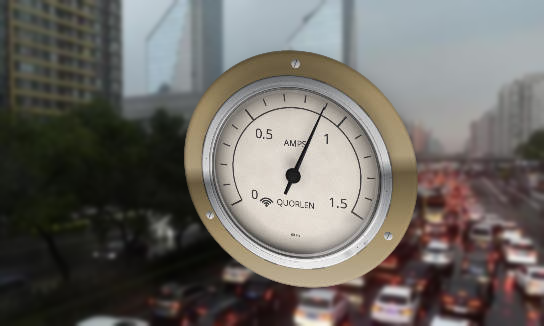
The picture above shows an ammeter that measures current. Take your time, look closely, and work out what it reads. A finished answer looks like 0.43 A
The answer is 0.9 A
